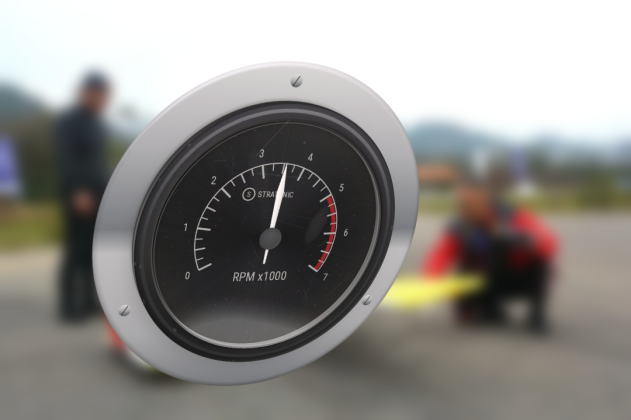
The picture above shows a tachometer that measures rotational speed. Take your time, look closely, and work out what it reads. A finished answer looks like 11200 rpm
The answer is 3500 rpm
